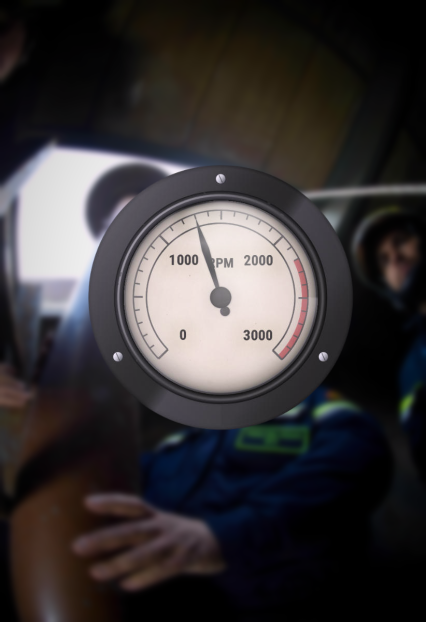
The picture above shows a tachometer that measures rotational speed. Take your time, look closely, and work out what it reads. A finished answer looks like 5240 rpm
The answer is 1300 rpm
